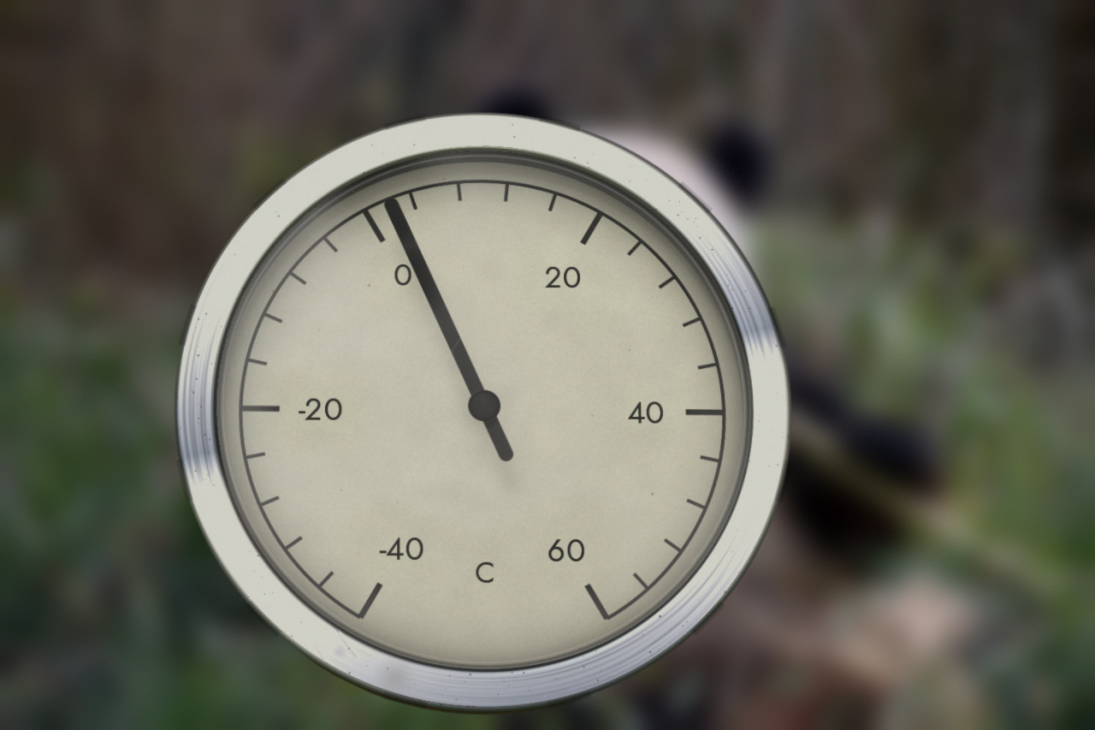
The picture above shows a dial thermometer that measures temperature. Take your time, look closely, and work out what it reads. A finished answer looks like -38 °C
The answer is 2 °C
